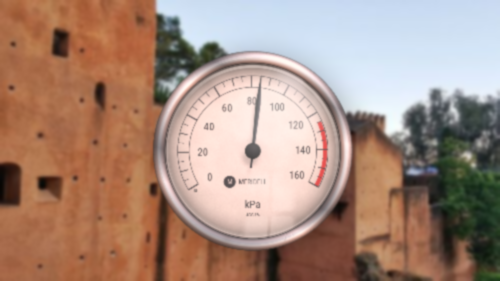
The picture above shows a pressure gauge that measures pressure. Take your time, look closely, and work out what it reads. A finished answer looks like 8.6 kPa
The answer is 85 kPa
